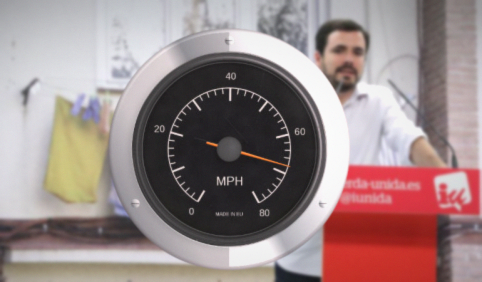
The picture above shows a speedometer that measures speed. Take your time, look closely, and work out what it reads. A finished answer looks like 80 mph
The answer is 68 mph
